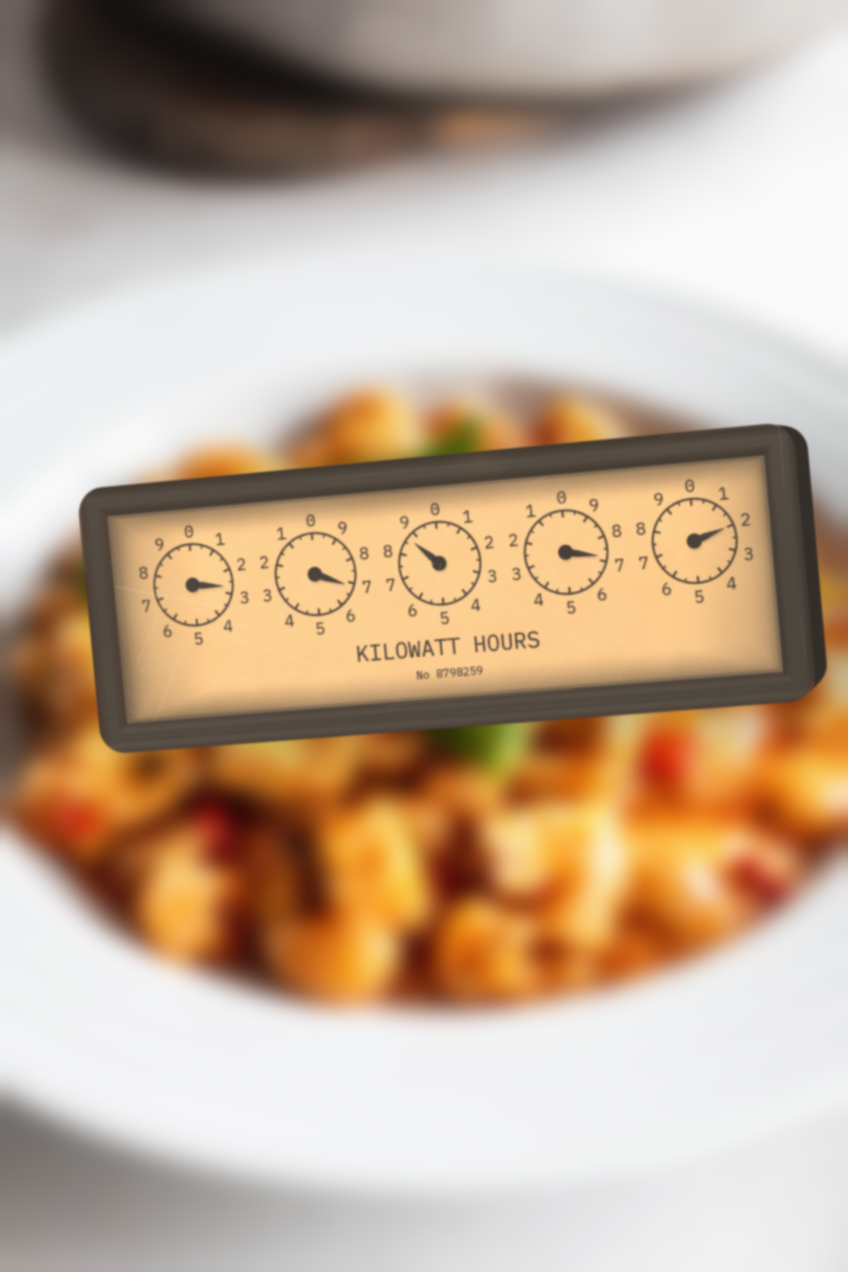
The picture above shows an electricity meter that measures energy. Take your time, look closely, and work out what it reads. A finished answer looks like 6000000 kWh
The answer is 26872 kWh
